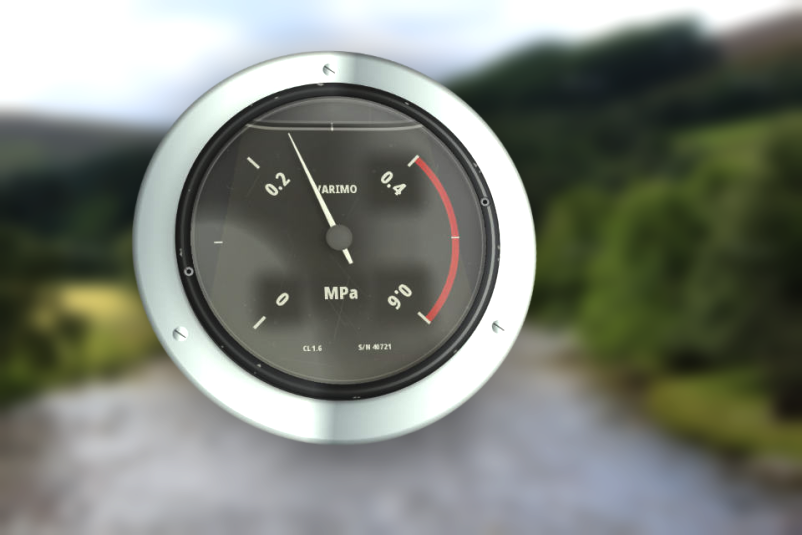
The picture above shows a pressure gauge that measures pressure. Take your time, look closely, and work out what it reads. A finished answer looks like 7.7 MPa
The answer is 0.25 MPa
